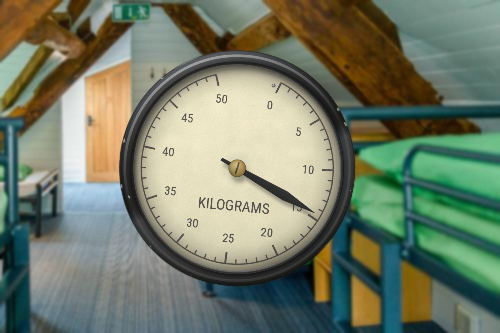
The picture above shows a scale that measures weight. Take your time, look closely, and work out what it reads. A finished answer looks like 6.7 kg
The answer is 14.5 kg
